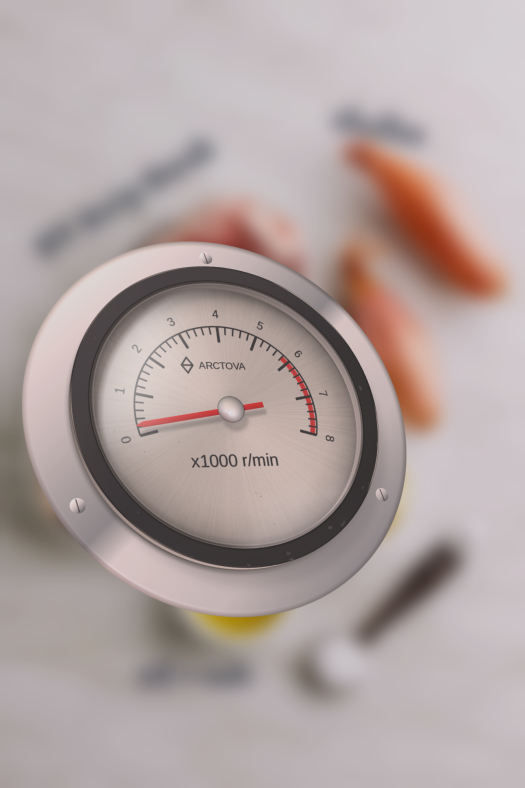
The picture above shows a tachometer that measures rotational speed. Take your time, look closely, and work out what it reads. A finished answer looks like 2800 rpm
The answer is 200 rpm
